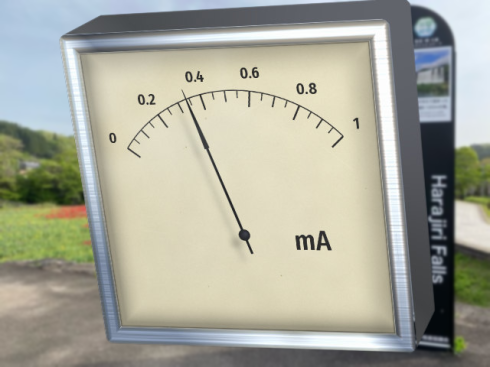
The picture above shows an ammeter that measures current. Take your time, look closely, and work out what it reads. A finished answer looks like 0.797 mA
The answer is 0.35 mA
